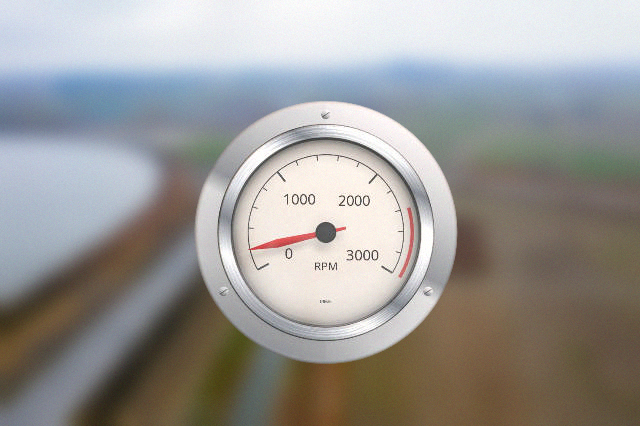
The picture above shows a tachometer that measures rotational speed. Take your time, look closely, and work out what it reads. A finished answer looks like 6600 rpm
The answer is 200 rpm
